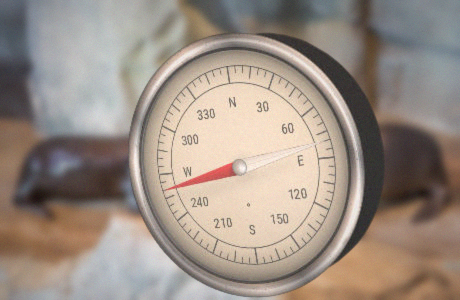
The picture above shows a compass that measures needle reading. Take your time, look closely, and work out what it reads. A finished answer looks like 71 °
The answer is 260 °
